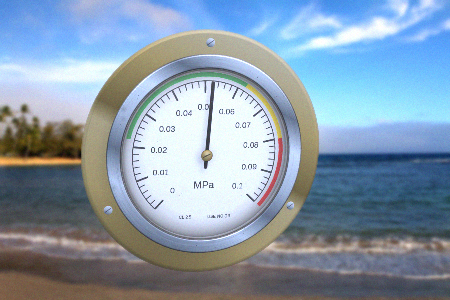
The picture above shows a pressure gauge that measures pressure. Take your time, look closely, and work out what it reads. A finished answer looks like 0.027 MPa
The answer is 0.052 MPa
